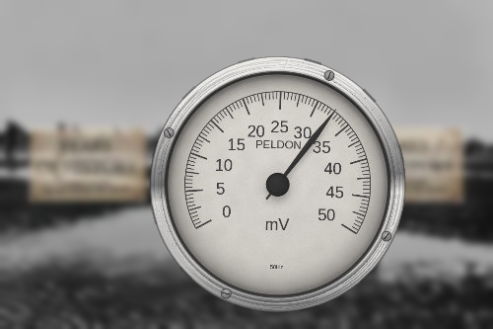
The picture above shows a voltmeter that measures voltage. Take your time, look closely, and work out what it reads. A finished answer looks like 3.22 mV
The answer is 32.5 mV
